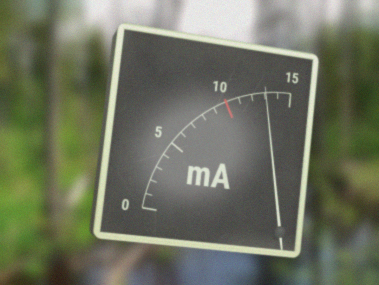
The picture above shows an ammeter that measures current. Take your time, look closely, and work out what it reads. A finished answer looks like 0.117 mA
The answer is 13 mA
